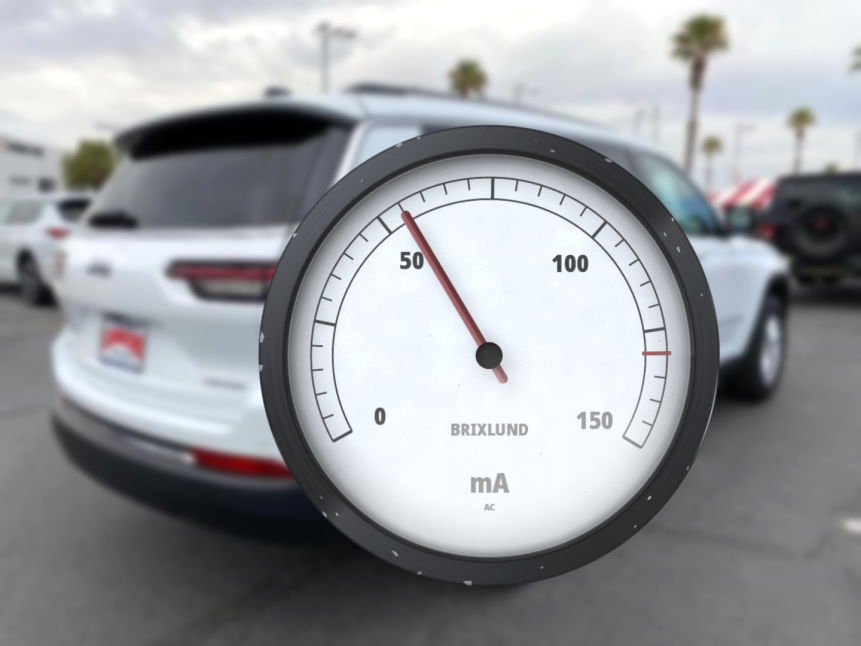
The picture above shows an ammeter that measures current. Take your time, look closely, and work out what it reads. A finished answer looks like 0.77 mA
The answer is 55 mA
